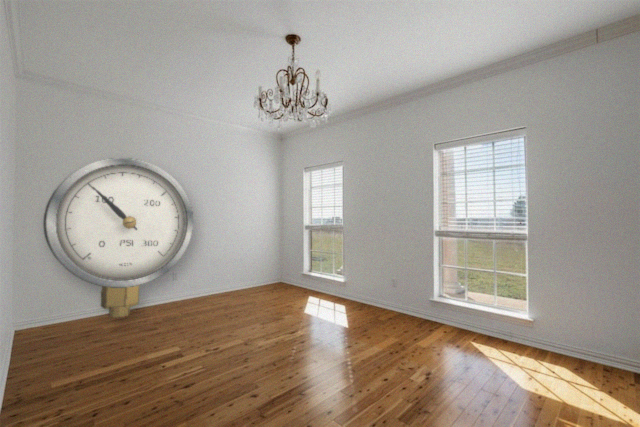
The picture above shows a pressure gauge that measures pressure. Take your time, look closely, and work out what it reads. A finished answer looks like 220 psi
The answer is 100 psi
